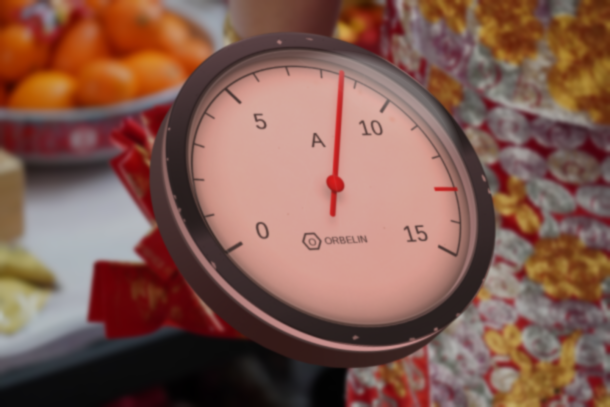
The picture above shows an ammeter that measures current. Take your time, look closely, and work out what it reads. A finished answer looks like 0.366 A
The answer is 8.5 A
